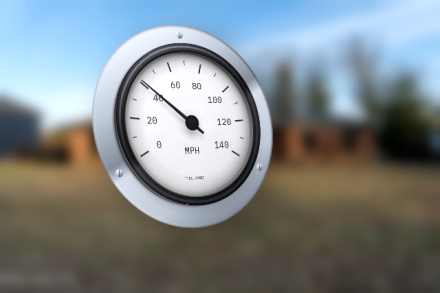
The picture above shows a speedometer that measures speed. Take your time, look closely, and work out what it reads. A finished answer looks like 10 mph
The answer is 40 mph
